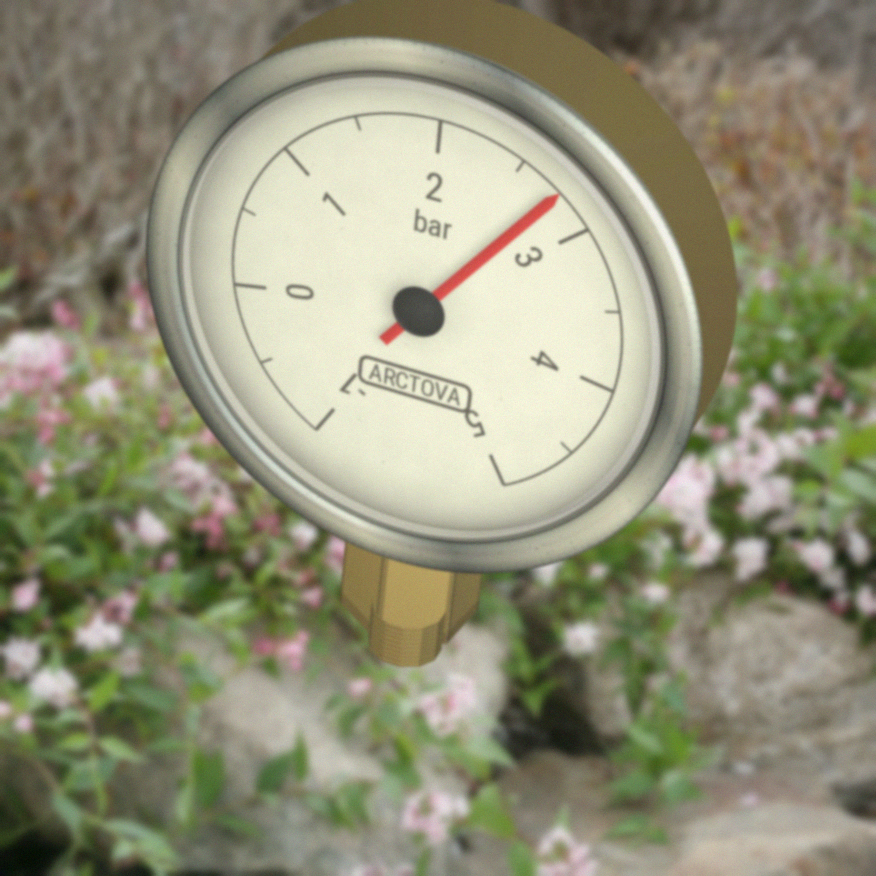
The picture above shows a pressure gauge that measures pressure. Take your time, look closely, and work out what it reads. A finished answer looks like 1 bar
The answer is 2.75 bar
